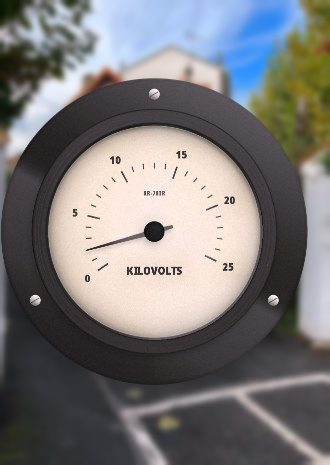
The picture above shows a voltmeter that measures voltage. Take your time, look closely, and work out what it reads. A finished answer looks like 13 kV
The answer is 2 kV
